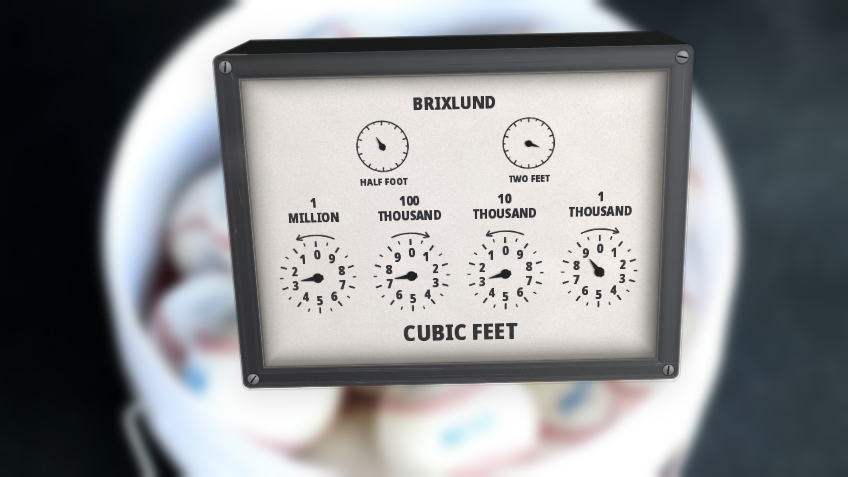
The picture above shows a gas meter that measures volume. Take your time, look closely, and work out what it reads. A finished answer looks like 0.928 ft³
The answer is 272900 ft³
